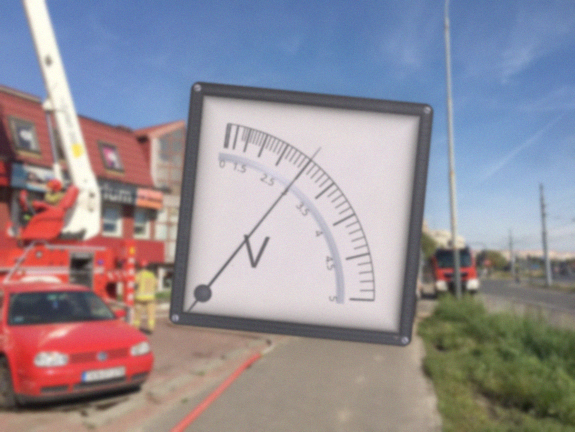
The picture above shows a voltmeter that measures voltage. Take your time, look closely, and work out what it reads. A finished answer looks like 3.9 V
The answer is 3 V
